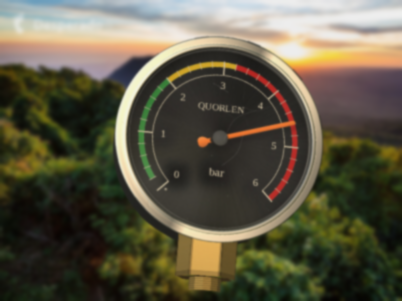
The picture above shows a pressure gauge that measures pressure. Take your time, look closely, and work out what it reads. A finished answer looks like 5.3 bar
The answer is 4.6 bar
